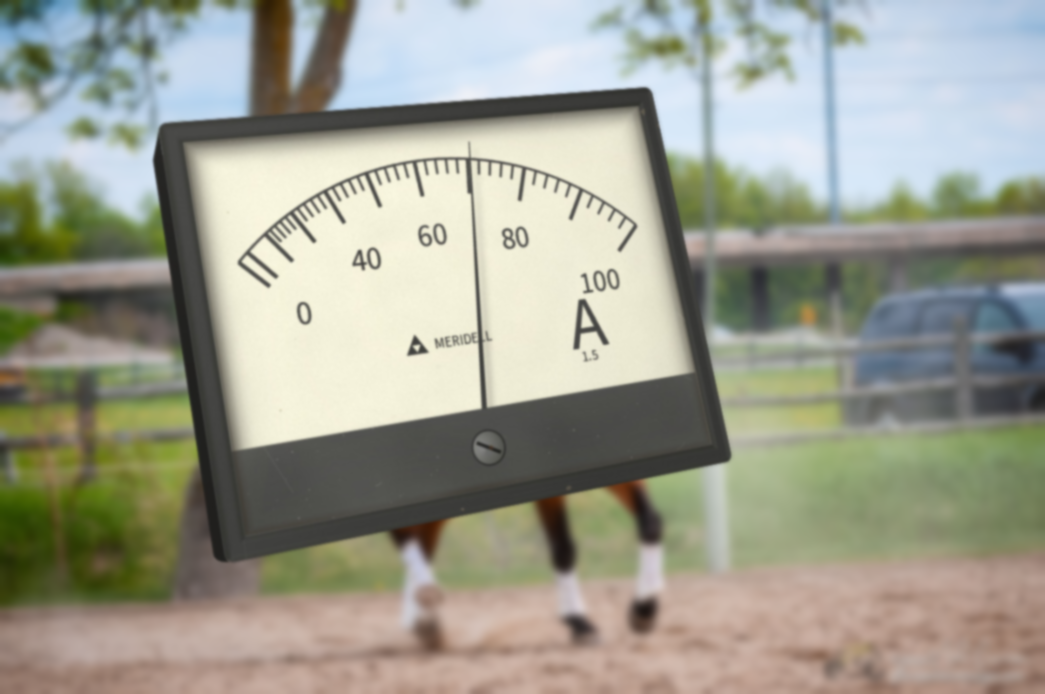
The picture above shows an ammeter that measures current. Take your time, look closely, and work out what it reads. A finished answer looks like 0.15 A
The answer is 70 A
